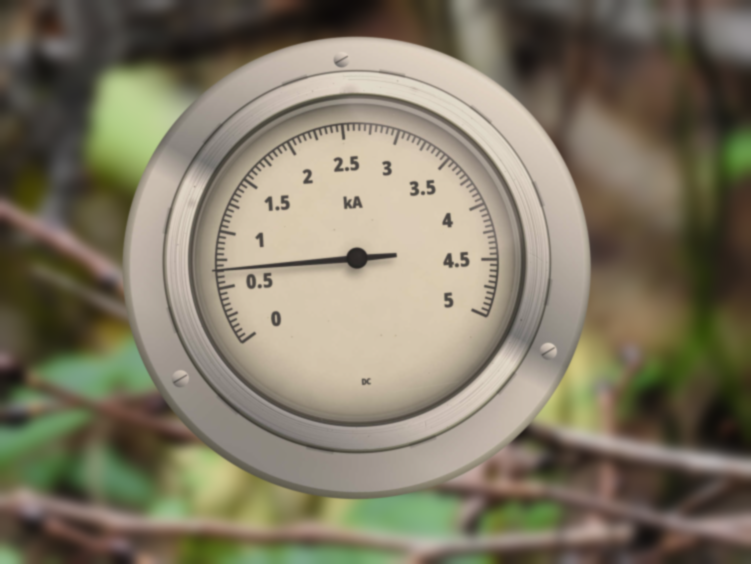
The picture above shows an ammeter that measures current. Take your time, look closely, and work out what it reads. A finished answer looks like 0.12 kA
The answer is 0.65 kA
